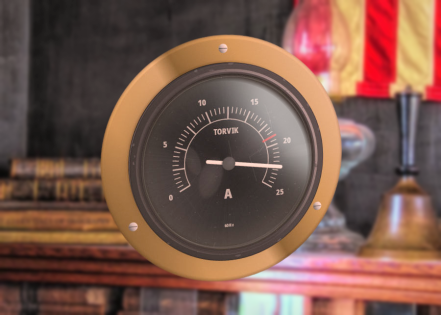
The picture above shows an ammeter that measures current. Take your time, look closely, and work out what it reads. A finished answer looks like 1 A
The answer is 22.5 A
